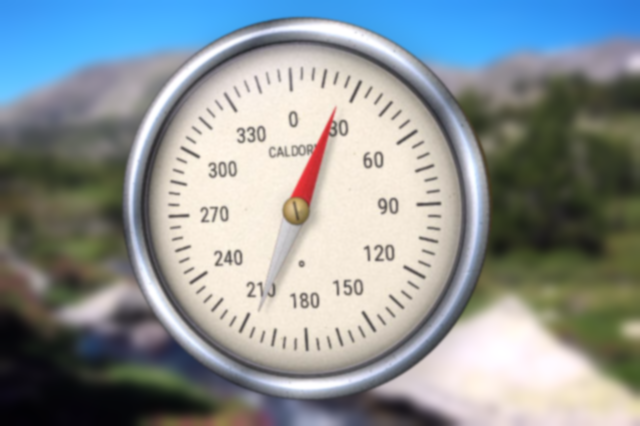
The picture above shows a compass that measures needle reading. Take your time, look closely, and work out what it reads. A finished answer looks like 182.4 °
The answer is 25 °
